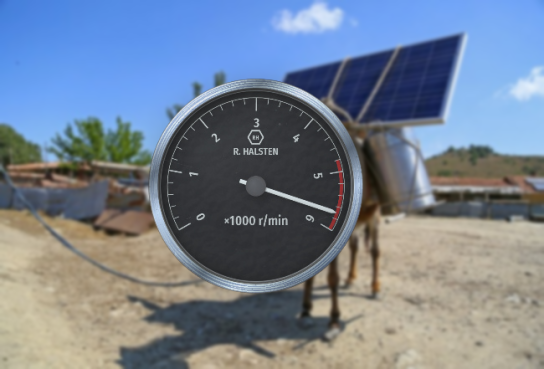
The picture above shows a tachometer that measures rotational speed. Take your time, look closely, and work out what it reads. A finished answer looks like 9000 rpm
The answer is 5700 rpm
